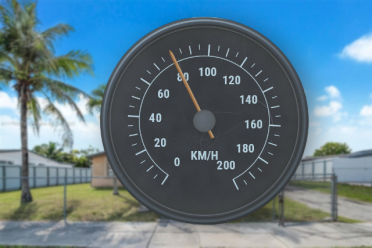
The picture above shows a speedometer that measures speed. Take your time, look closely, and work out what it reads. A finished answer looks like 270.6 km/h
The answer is 80 km/h
